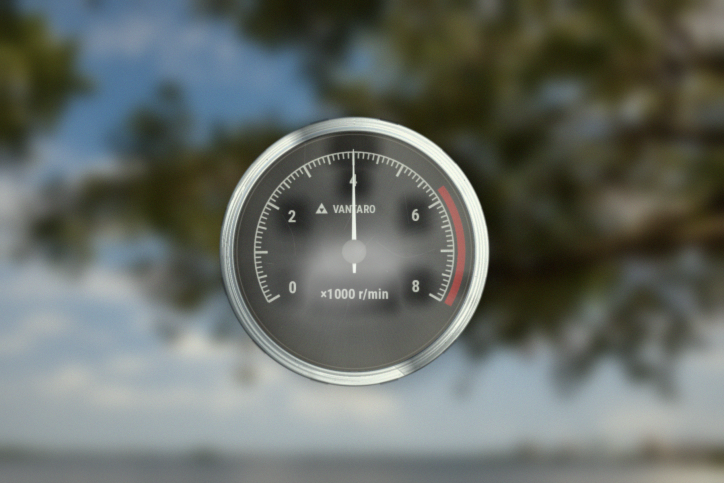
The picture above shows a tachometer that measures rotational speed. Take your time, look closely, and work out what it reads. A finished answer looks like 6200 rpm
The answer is 4000 rpm
